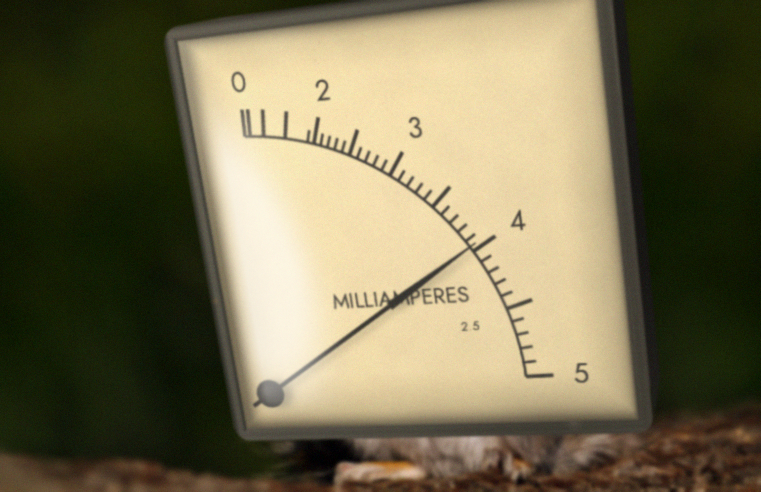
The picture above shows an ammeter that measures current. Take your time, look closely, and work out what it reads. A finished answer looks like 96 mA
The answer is 3.95 mA
